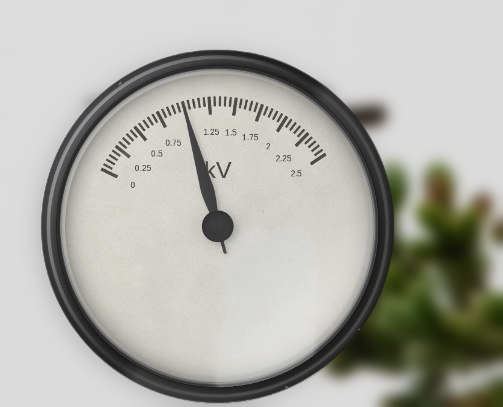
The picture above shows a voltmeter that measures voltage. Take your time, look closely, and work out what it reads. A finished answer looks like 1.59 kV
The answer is 1 kV
